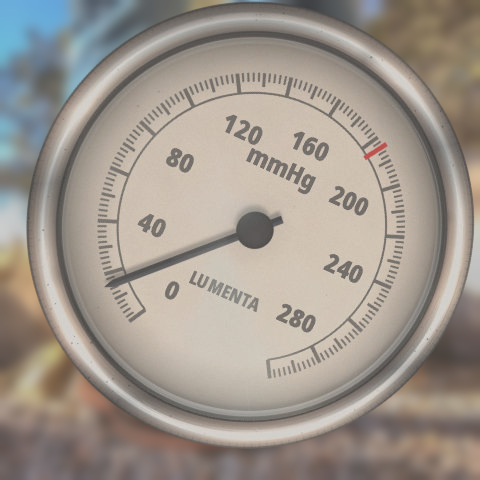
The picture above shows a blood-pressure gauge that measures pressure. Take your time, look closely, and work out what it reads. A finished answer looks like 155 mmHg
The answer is 16 mmHg
